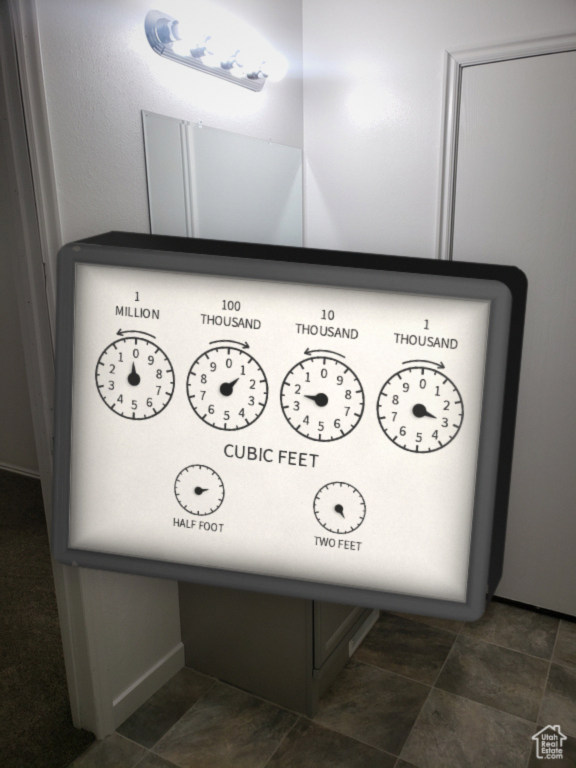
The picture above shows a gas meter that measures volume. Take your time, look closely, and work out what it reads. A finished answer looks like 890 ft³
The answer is 12300 ft³
